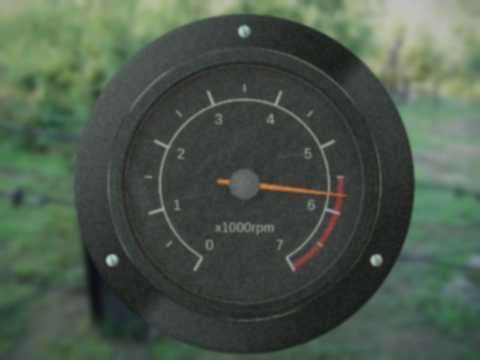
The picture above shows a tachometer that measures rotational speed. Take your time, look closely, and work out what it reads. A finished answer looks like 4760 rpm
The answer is 5750 rpm
